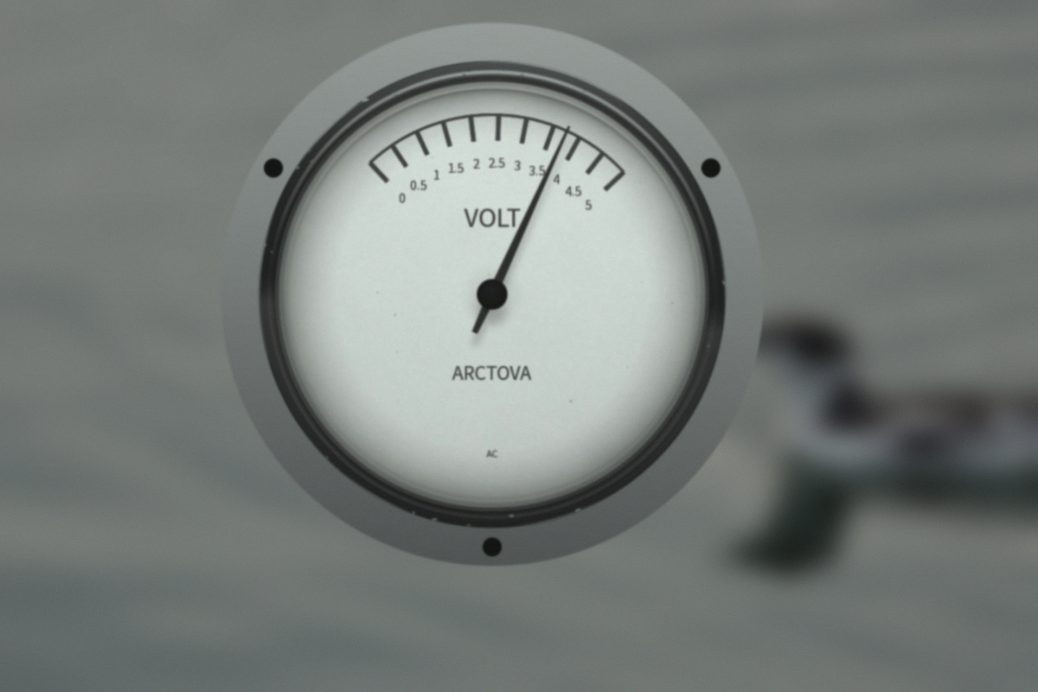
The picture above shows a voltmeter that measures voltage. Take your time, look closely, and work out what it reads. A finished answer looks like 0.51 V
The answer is 3.75 V
